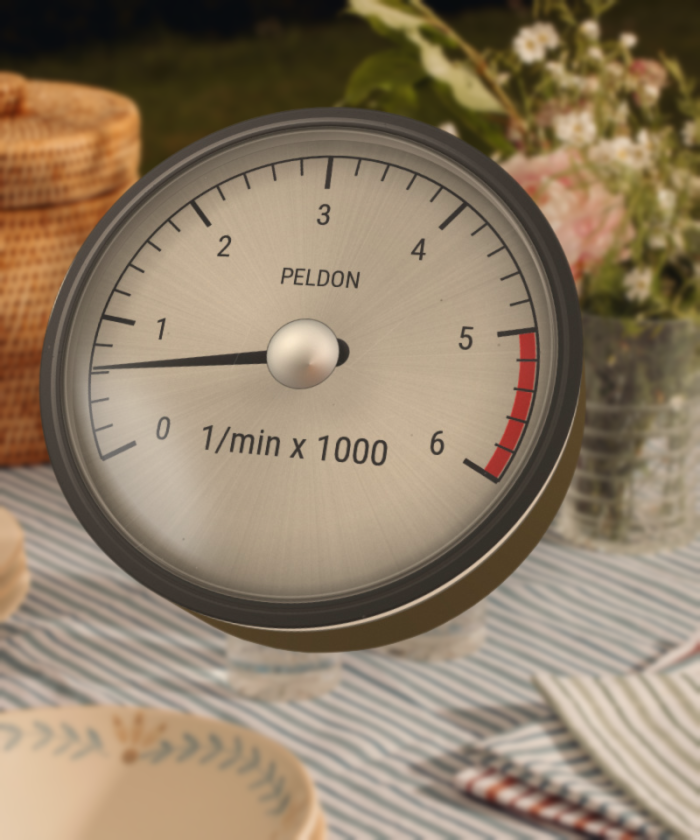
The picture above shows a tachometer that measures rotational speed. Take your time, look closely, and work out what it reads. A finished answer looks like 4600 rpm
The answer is 600 rpm
